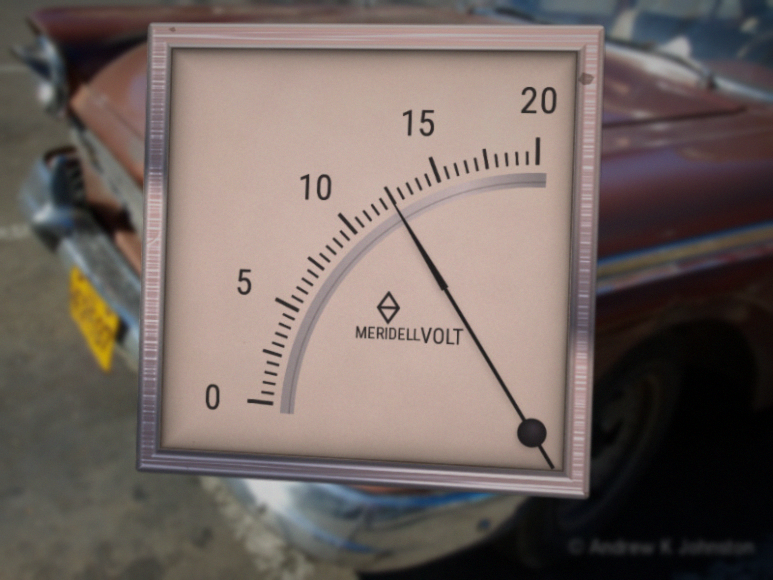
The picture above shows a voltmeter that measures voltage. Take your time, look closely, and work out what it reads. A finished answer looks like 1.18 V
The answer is 12.5 V
